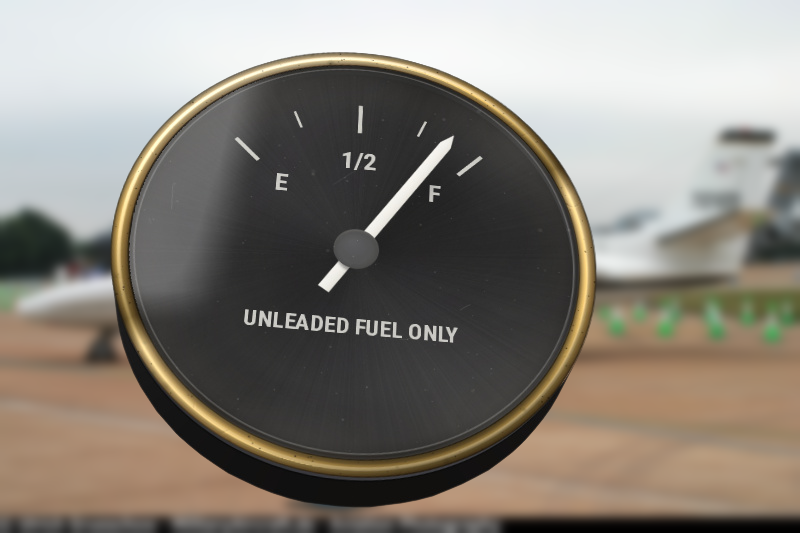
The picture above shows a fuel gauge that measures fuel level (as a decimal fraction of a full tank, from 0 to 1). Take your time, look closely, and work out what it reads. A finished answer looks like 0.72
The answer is 0.875
